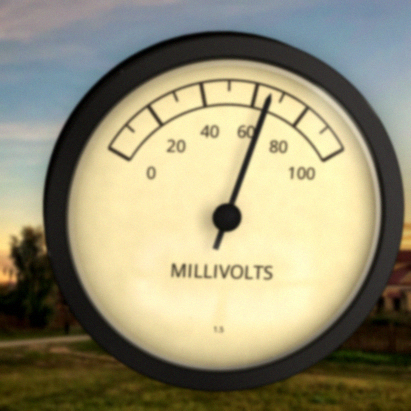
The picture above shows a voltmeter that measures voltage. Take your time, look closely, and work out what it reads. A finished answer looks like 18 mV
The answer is 65 mV
